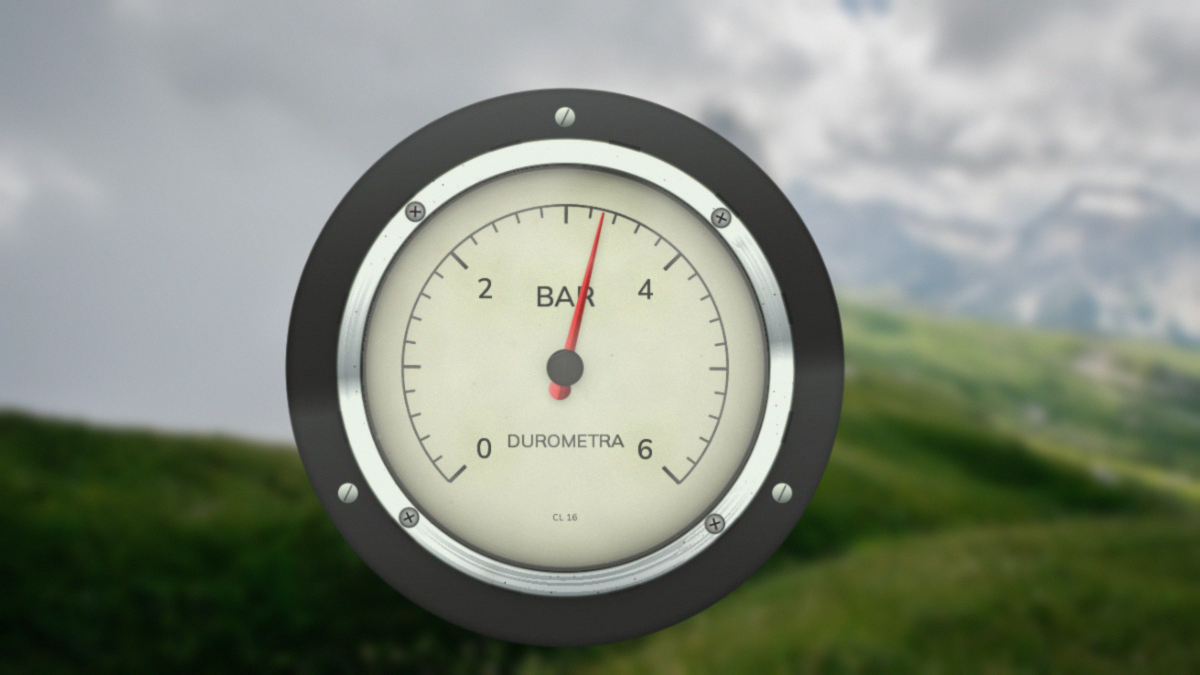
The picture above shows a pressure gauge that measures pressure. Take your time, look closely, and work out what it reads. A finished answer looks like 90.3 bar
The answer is 3.3 bar
